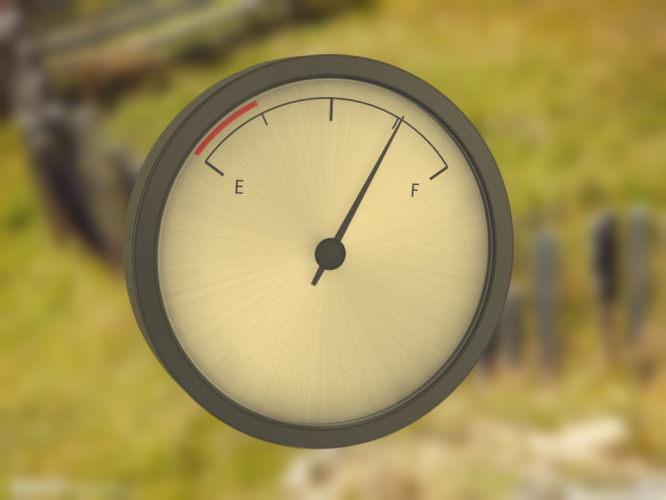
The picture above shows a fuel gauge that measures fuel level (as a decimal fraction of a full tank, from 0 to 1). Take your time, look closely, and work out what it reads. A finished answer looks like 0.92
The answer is 0.75
